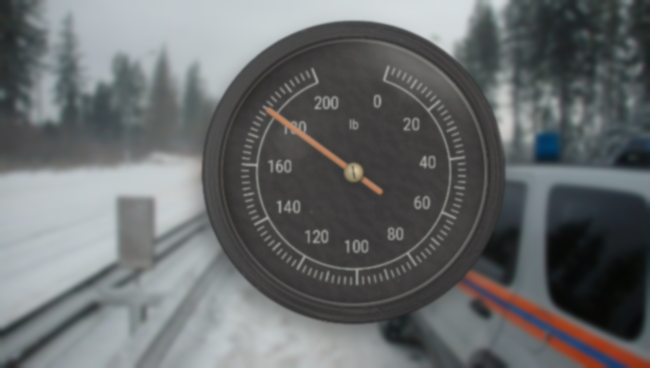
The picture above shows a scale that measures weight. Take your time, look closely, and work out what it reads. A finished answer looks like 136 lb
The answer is 180 lb
